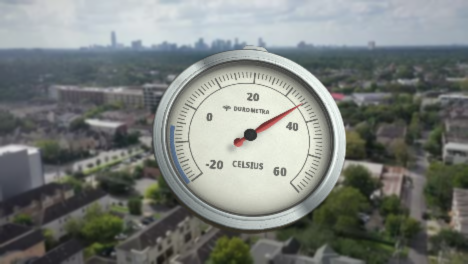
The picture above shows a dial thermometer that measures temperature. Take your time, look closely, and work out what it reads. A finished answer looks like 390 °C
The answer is 35 °C
